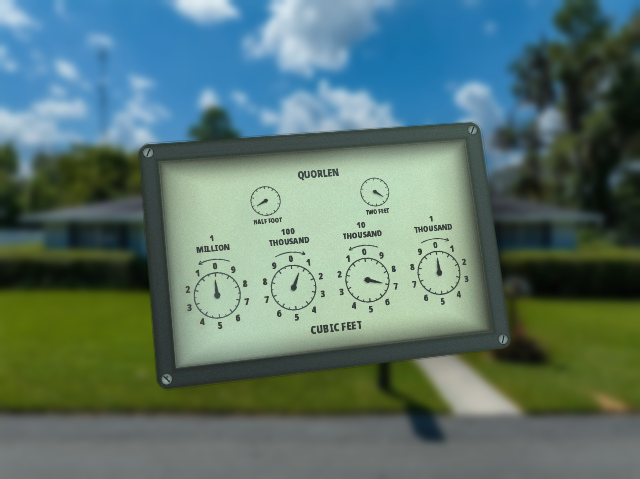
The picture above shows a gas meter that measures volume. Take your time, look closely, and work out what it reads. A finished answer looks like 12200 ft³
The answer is 7000 ft³
